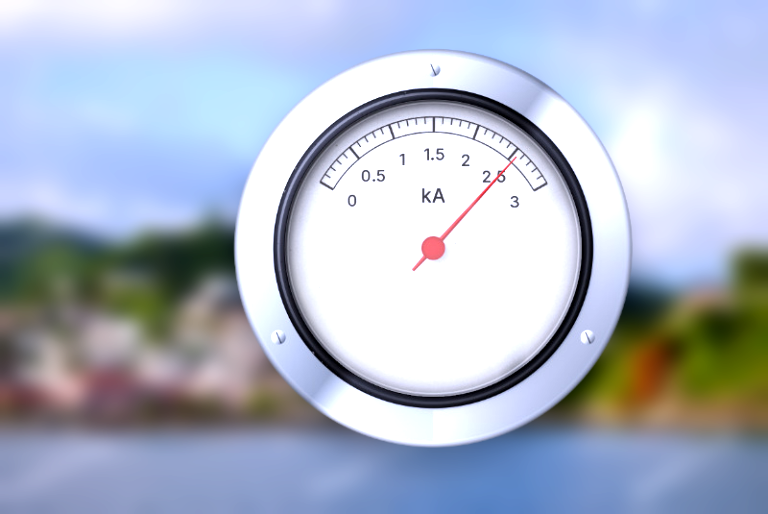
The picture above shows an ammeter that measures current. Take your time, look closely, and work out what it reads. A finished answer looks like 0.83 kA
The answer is 2.55 kA
